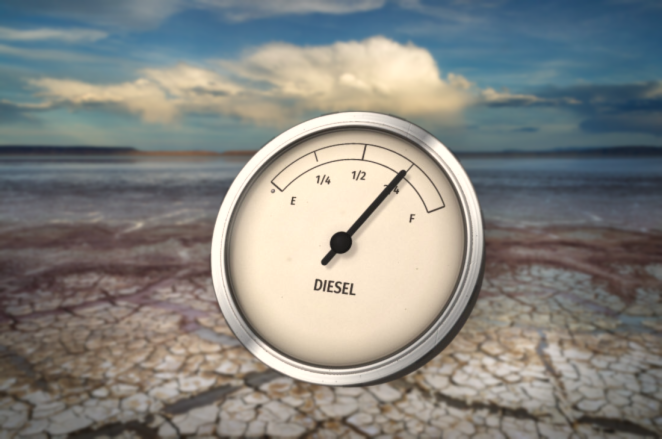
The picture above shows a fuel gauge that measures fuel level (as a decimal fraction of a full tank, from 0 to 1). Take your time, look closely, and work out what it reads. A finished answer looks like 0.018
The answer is 0.75
